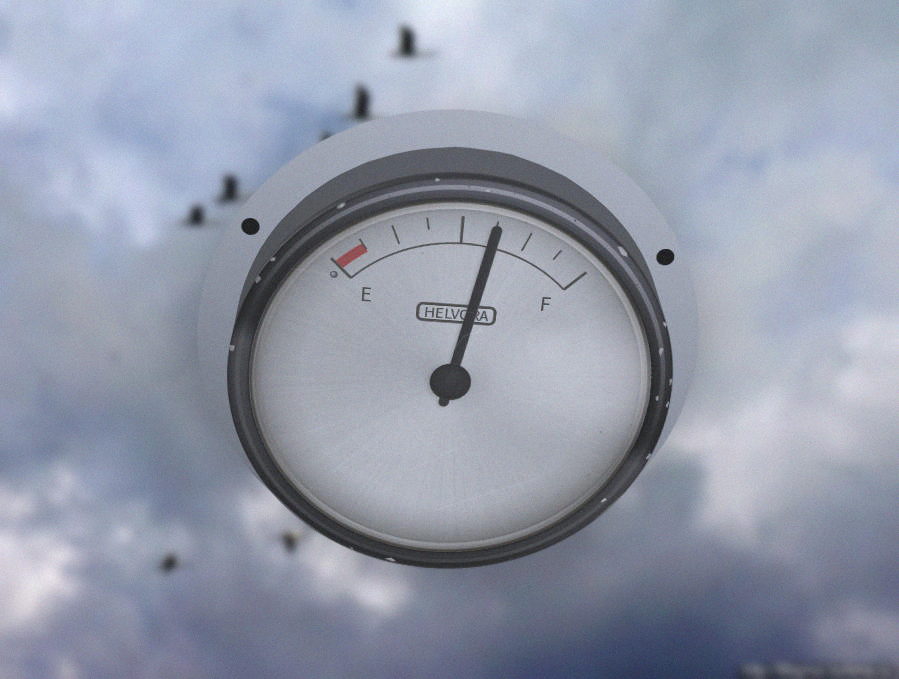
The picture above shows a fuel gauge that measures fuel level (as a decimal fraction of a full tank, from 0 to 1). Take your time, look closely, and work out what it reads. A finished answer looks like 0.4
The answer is 0.625
